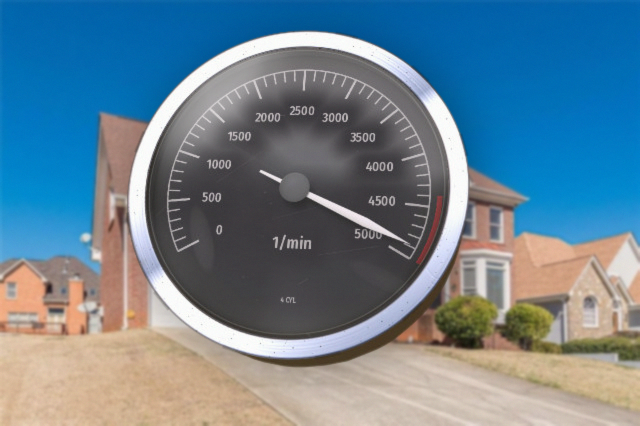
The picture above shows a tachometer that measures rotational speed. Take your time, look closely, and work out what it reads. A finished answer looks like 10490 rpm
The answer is 4900 rpm
